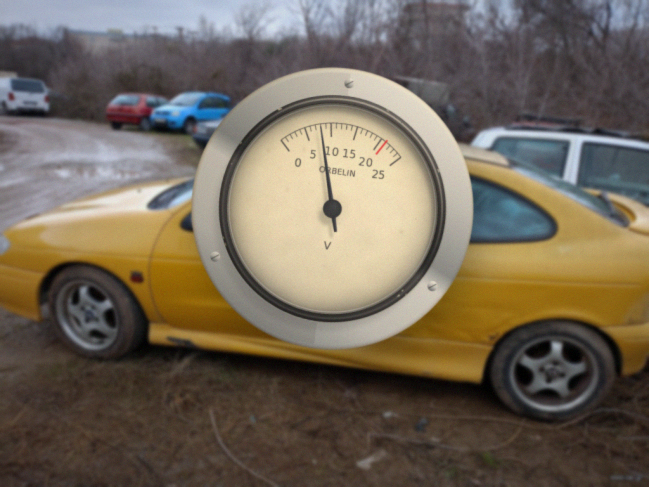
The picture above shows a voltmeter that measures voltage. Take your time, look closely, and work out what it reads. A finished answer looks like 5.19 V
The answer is 8 V
